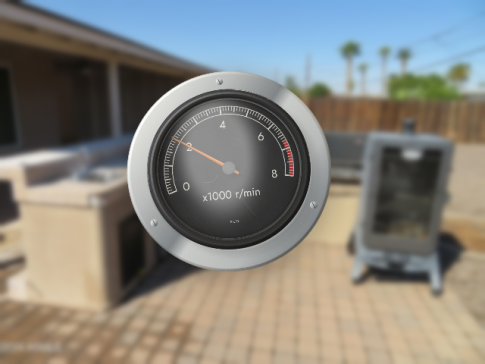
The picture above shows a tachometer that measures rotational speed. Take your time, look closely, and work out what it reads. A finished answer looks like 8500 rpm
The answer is 2000 rpm
